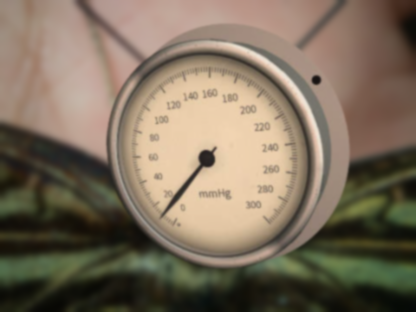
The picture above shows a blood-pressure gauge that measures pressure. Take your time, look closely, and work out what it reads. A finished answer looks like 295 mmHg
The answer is 10 mmHg
